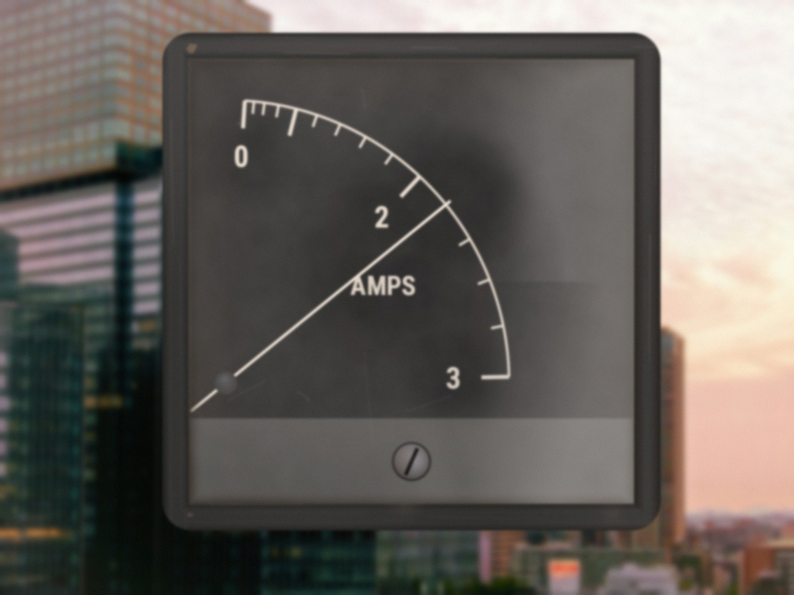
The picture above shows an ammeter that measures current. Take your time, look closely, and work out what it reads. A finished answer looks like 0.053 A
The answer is 2.2 A
